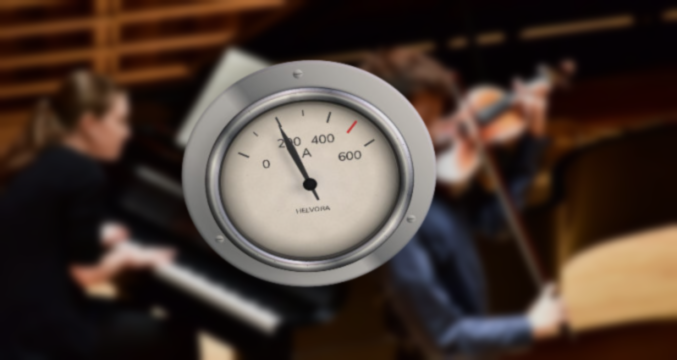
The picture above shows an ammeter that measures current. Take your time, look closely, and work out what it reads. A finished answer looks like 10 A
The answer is 200 A
